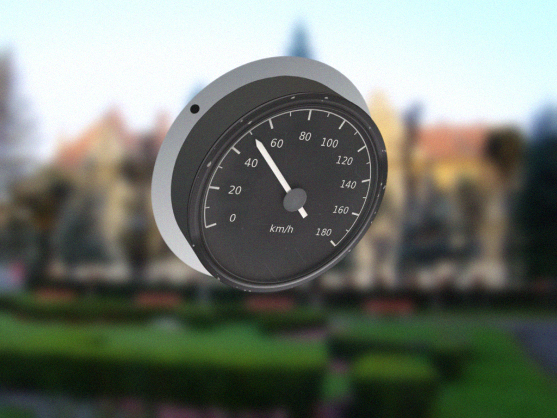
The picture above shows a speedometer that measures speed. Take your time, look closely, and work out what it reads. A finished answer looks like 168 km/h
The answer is 50 km/h
